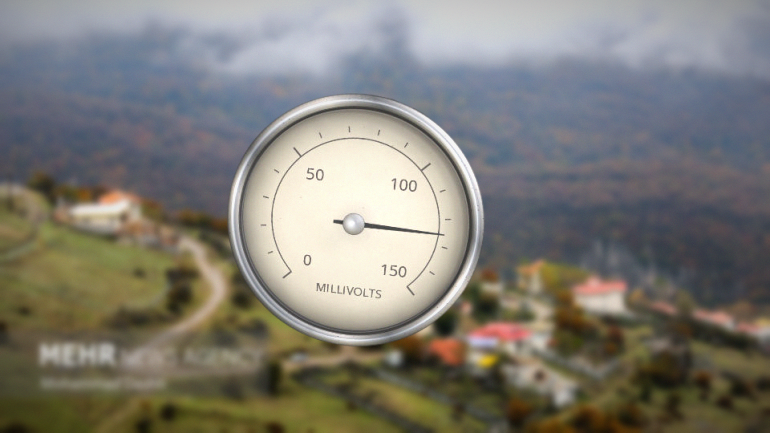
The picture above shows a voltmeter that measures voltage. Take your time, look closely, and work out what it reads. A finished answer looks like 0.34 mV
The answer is 125 mV
